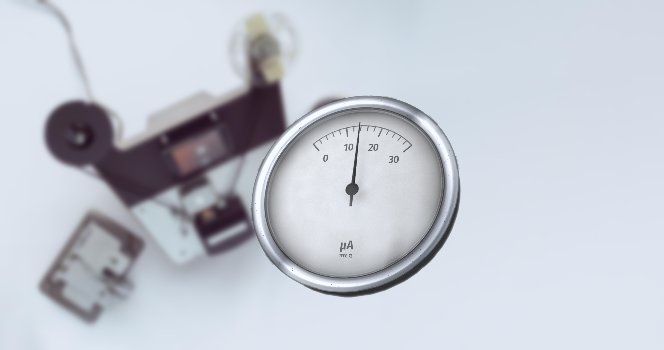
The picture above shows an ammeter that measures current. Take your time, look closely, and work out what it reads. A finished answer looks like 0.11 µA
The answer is 14 µA
